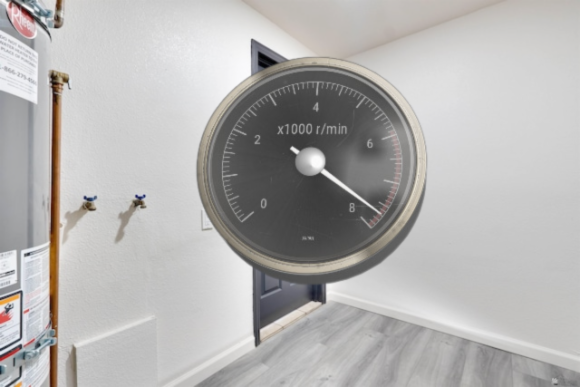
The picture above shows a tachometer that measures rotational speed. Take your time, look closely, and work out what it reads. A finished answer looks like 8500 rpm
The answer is 7700 rpm
